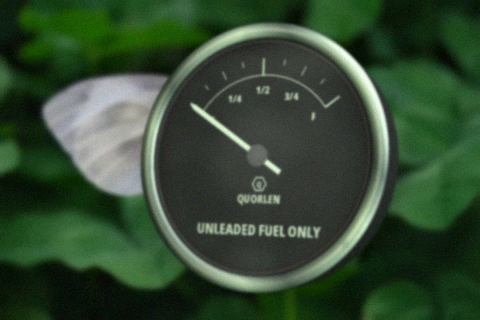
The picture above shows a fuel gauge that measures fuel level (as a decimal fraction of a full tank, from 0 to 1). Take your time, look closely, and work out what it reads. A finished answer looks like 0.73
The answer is 0
